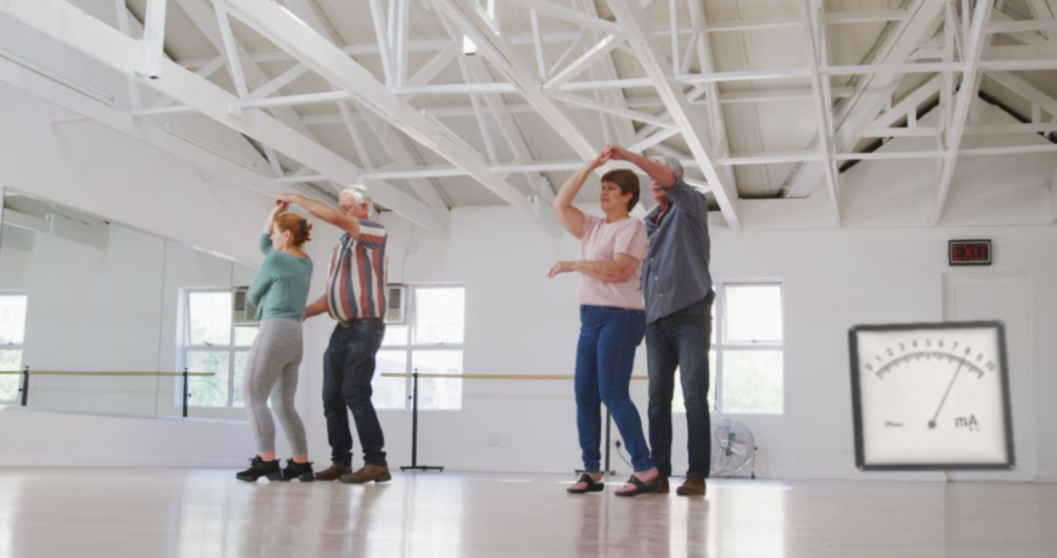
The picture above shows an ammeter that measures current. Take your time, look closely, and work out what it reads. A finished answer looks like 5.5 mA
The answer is 8 mA
